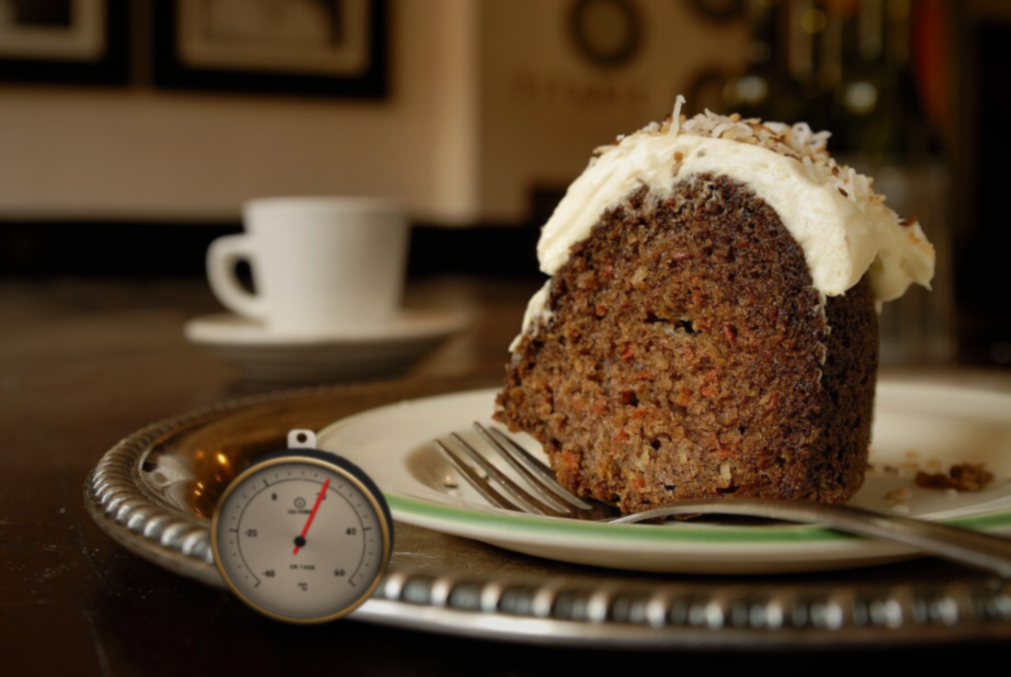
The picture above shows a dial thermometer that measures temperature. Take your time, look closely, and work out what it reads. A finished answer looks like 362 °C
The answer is 20 °C
